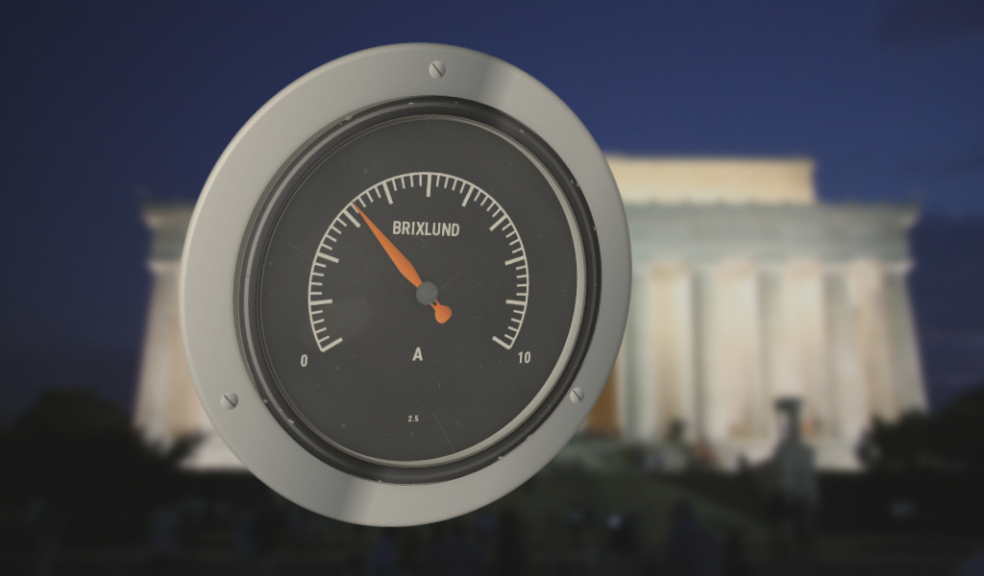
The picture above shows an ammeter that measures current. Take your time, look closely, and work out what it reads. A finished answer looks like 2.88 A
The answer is 3.2 A
